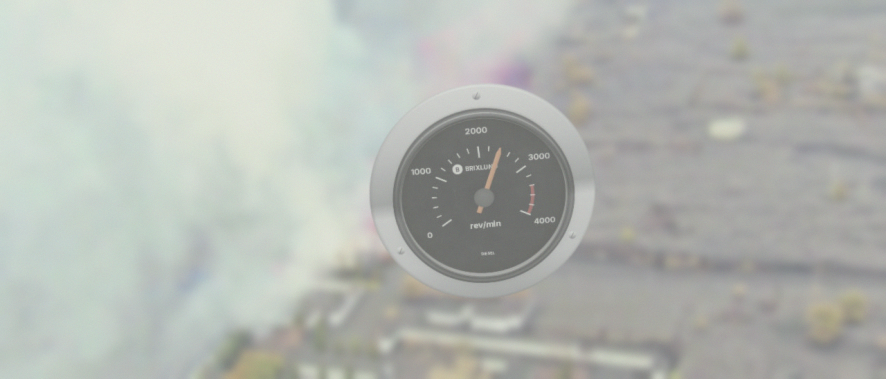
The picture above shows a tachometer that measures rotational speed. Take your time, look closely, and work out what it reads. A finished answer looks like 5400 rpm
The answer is 2400 rpm
